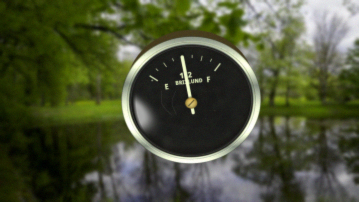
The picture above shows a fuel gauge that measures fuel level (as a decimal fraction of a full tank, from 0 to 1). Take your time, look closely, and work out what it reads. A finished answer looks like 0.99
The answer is 0.5
